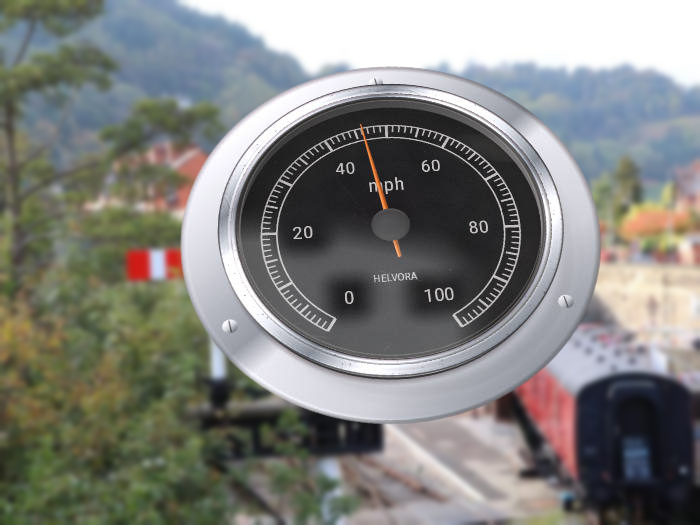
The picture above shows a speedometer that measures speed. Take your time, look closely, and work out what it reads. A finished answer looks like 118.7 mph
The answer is 46 mph
